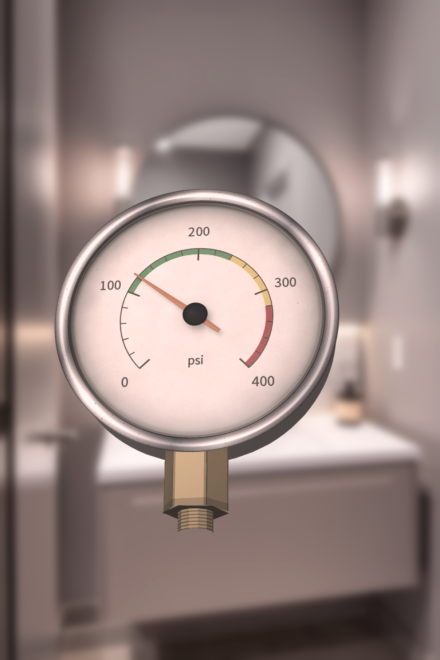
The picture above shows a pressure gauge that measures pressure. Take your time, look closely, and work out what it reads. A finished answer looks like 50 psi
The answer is 120 psi
